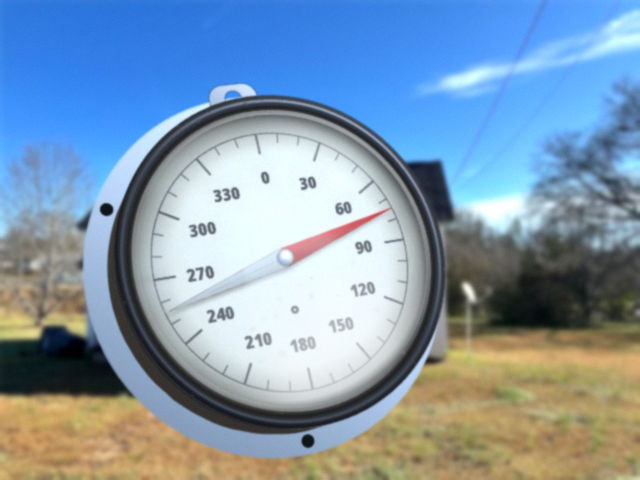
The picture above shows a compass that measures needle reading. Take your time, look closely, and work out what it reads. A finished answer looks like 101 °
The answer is 75 °
